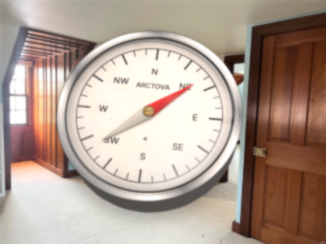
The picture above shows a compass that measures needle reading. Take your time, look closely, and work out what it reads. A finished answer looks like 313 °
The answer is 50 °
